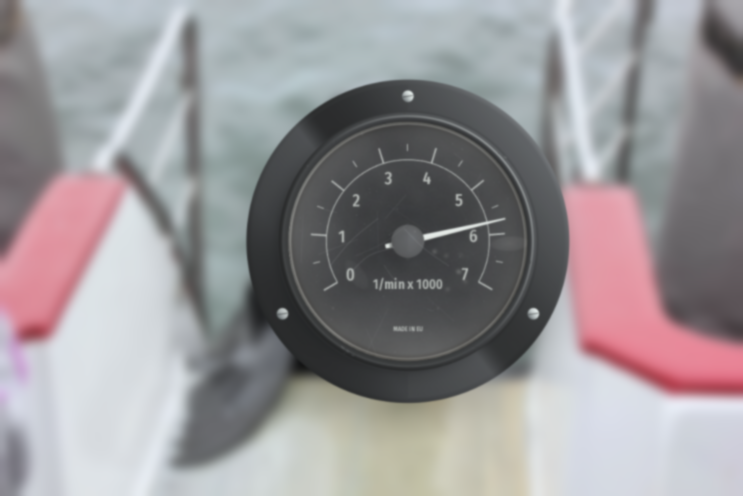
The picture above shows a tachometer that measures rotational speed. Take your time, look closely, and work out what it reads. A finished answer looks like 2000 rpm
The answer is 5750 rpm
